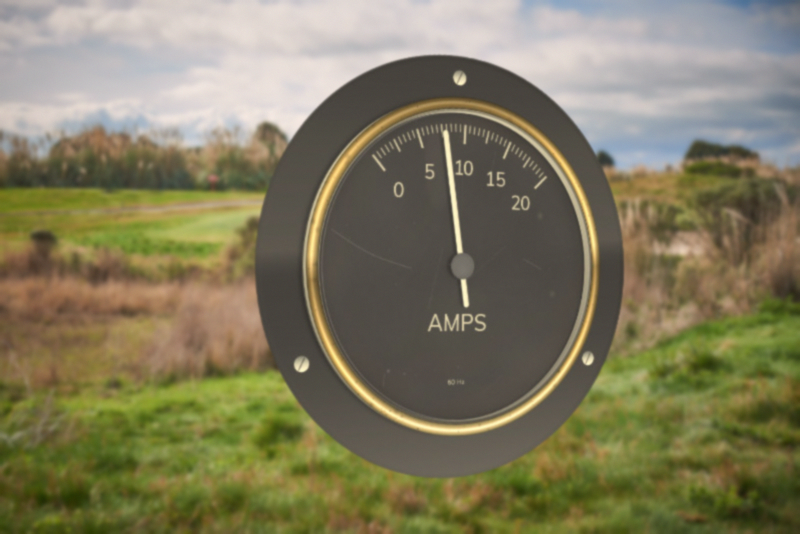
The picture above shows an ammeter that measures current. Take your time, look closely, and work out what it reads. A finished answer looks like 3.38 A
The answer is 7.5 A
